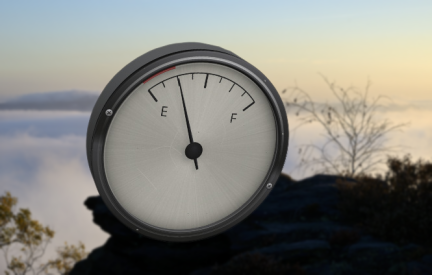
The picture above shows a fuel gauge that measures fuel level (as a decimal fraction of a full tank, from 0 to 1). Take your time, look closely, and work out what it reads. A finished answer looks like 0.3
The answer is 0.25
